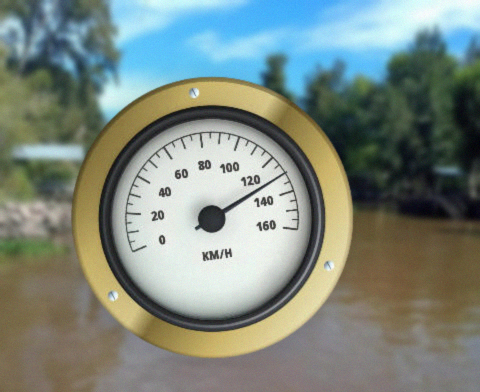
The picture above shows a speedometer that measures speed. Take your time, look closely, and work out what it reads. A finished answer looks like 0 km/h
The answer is 130 km/h
